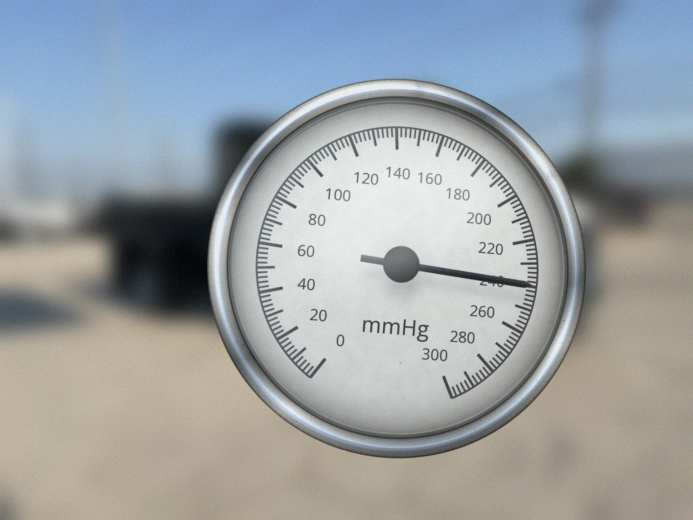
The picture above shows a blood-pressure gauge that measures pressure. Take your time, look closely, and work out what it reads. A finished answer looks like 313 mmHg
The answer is 240 mmHg
